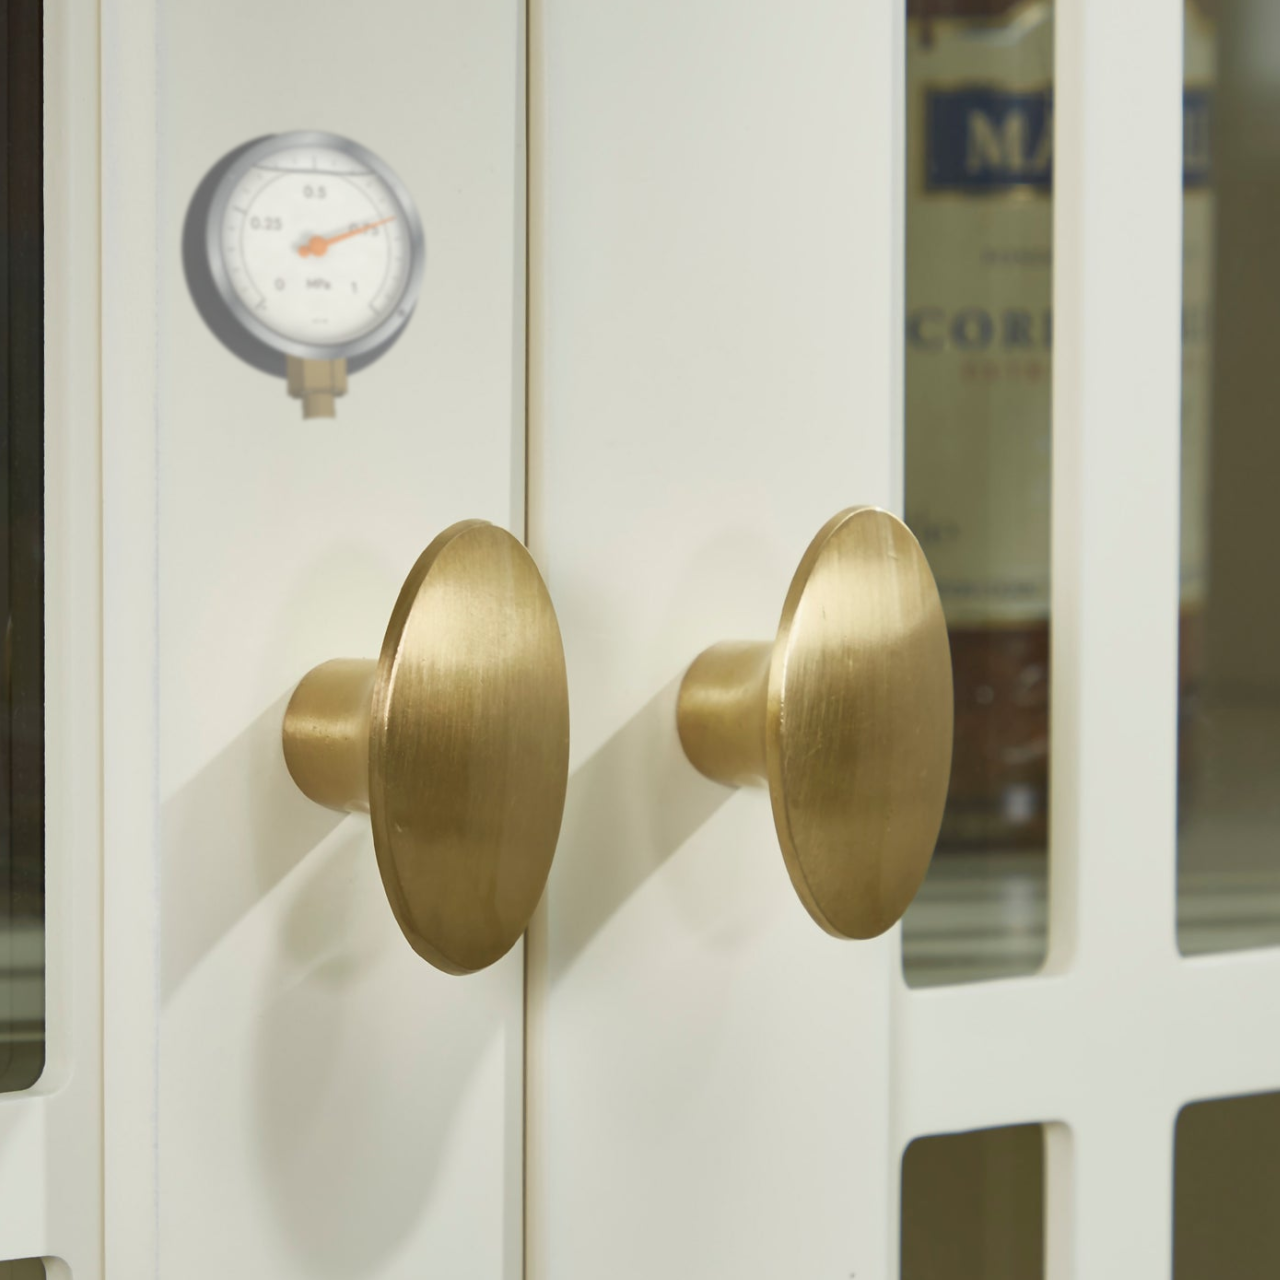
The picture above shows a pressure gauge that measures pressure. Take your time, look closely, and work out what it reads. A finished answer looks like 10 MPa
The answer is 0.75 MPa
